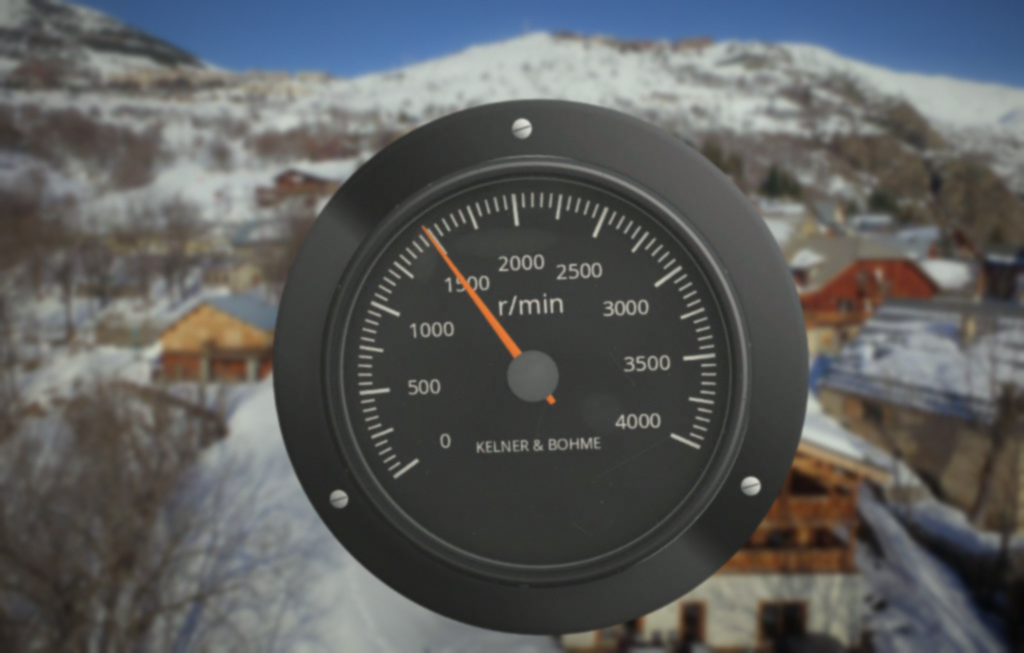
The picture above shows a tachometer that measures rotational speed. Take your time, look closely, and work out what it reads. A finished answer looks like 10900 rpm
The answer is 1500 rpm
